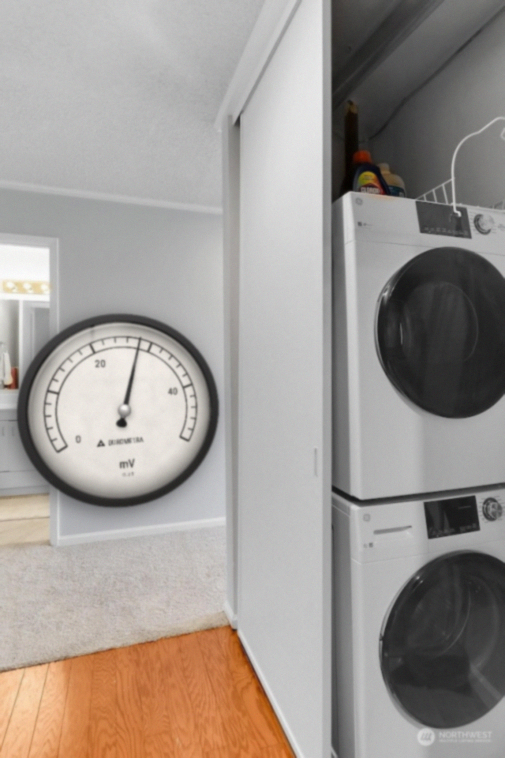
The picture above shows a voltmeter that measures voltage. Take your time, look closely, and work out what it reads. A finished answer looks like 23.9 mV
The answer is 28 mV
